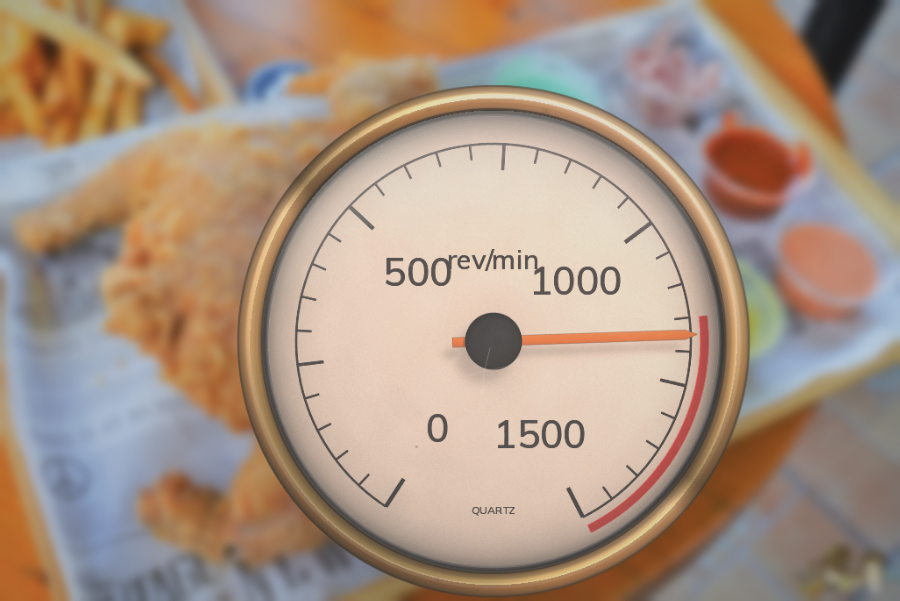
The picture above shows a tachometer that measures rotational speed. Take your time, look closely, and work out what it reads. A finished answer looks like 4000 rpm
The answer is 1175 rpm
